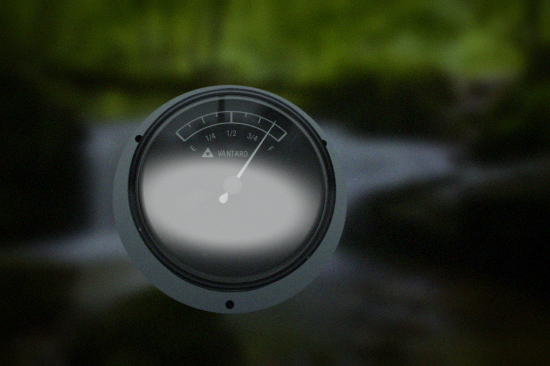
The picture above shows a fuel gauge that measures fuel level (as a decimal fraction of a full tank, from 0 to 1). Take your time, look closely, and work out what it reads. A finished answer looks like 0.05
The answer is 0.875
